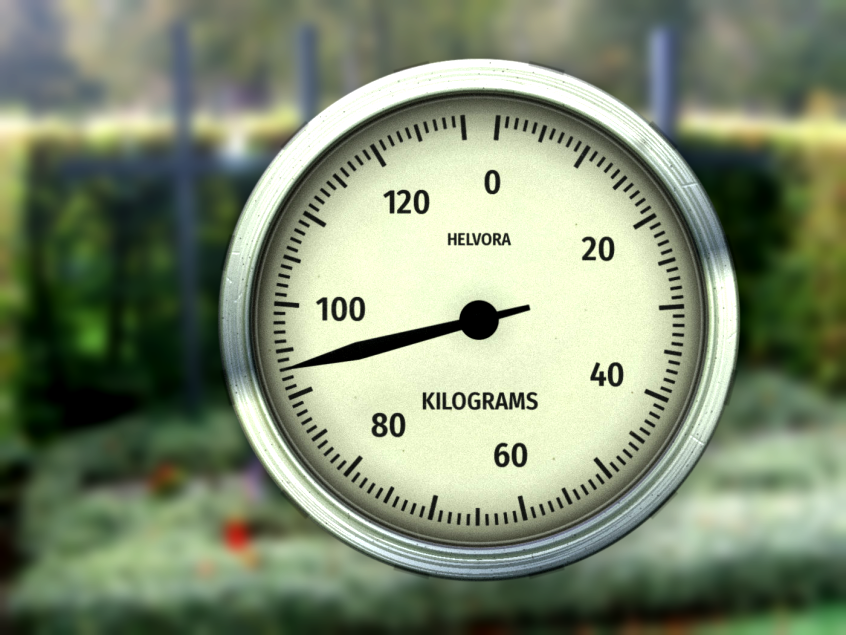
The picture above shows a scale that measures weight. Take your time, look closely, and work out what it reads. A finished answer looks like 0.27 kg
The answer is 93 kg
